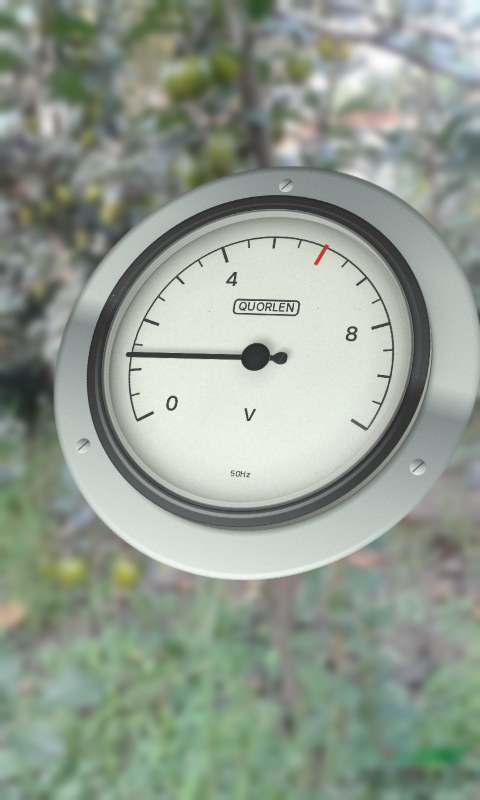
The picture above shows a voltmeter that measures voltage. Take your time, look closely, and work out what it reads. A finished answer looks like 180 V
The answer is 1.25 V
